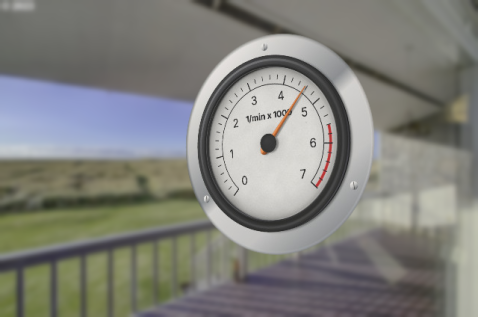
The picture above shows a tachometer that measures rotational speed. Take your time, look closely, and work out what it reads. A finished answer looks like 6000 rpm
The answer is 4600 rpm
